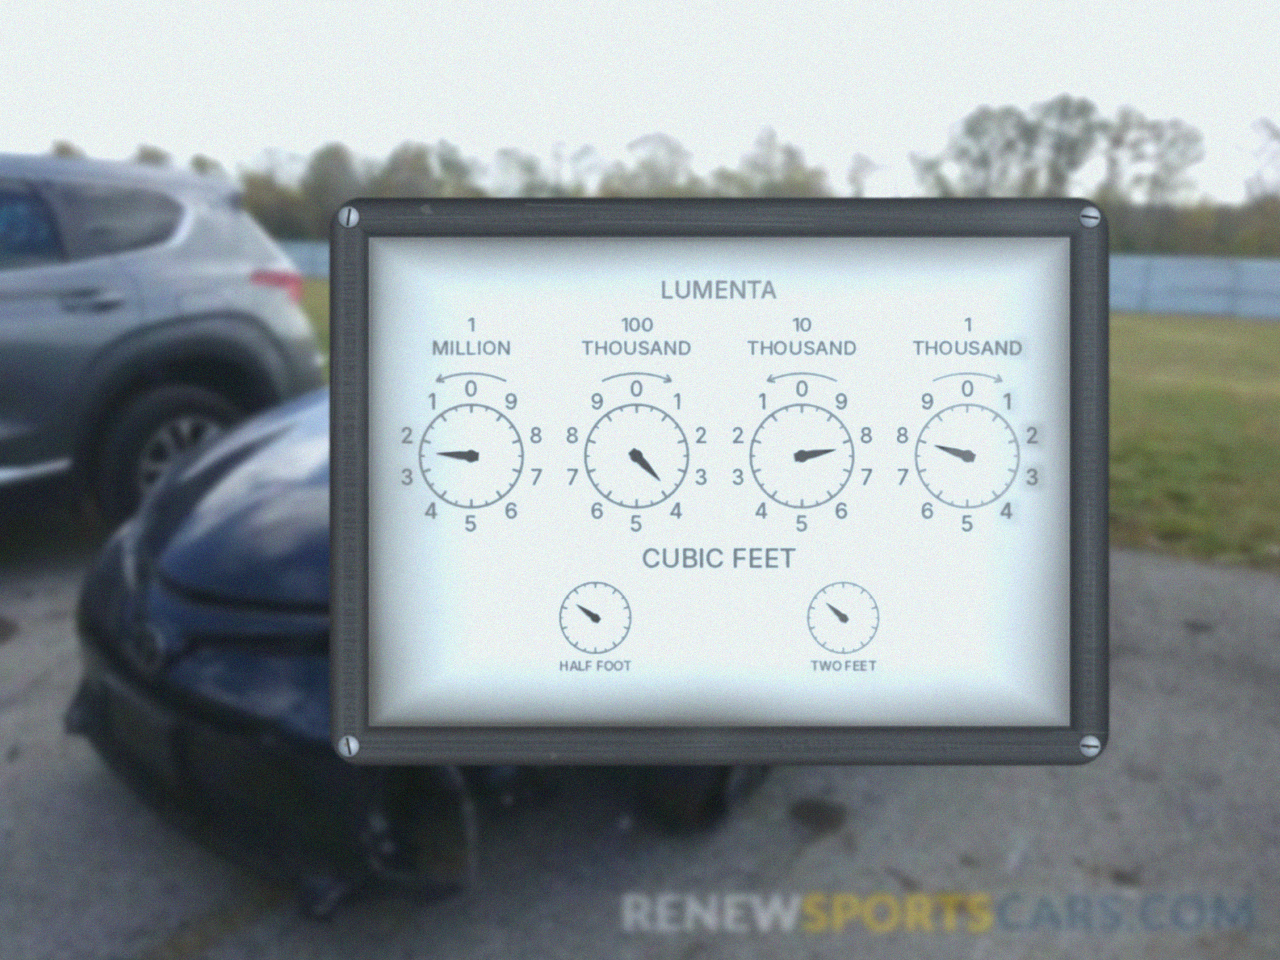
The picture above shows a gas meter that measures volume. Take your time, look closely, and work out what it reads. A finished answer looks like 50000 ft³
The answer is 237800 ft³
